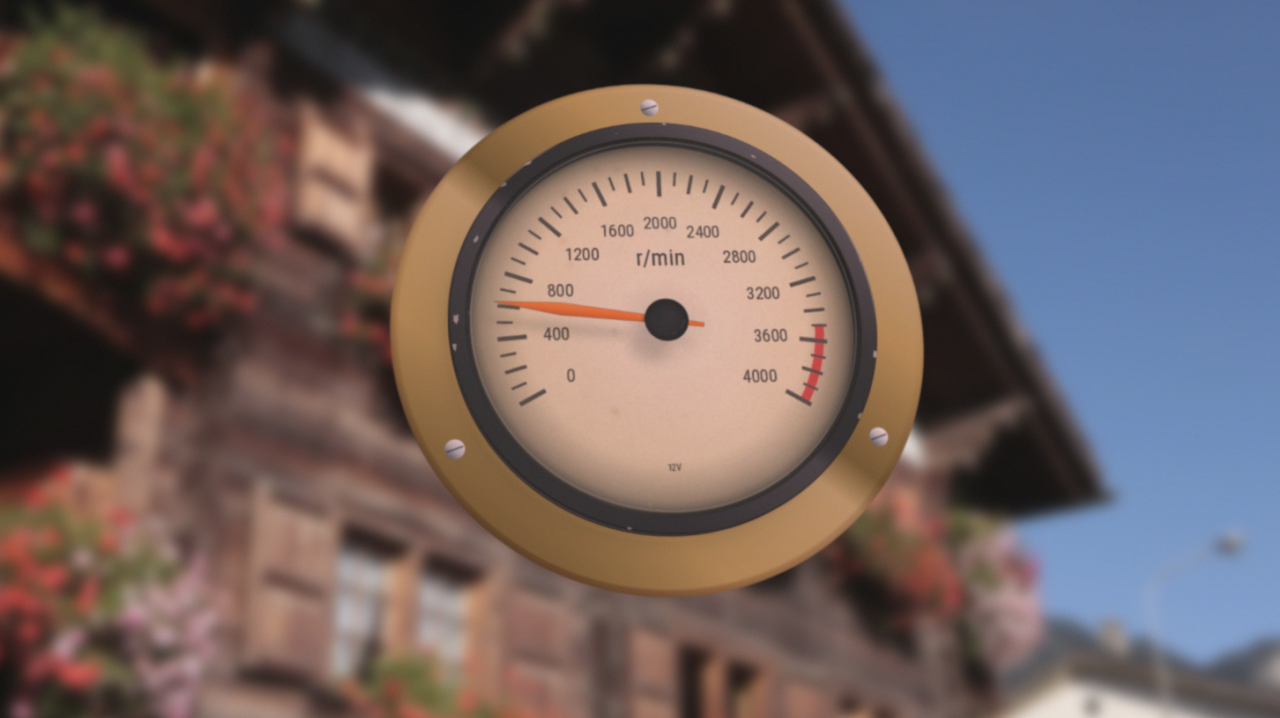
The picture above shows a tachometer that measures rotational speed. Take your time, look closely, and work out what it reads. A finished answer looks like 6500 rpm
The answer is 600 rpm
